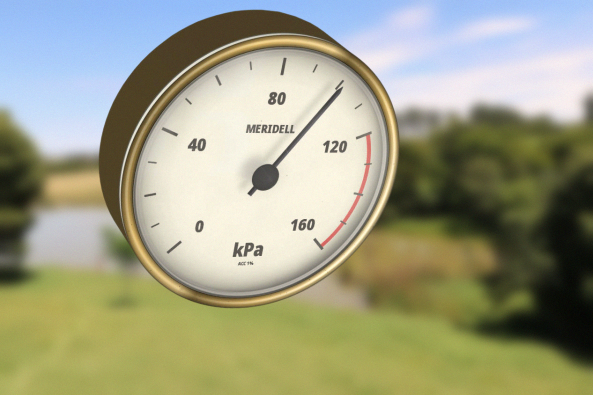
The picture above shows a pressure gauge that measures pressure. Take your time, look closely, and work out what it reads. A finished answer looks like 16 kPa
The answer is 100 kPa
